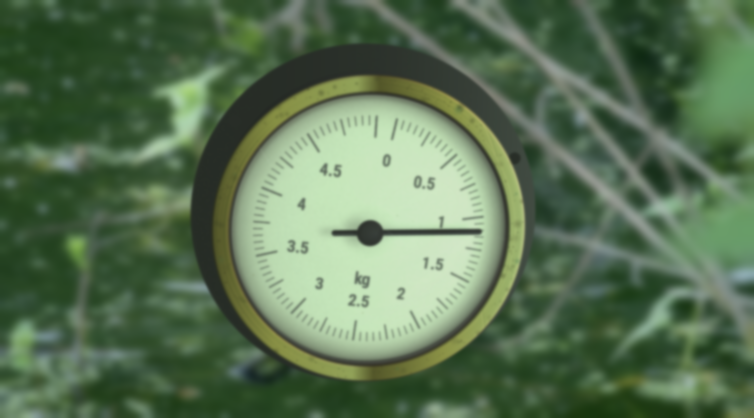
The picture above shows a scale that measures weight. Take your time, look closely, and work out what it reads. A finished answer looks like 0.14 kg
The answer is 1.1 kg
